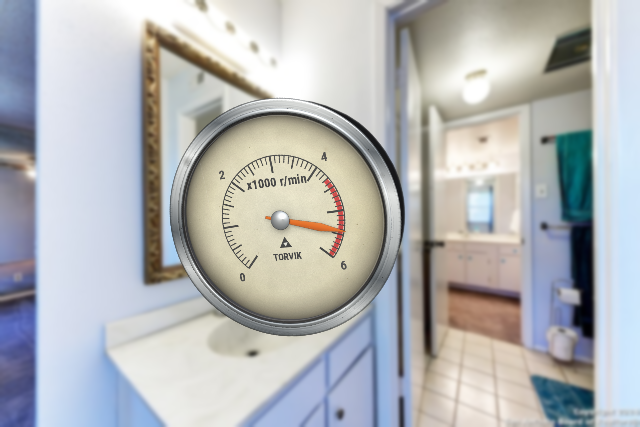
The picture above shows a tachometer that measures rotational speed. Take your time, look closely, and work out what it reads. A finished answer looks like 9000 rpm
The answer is 5400 rpm
